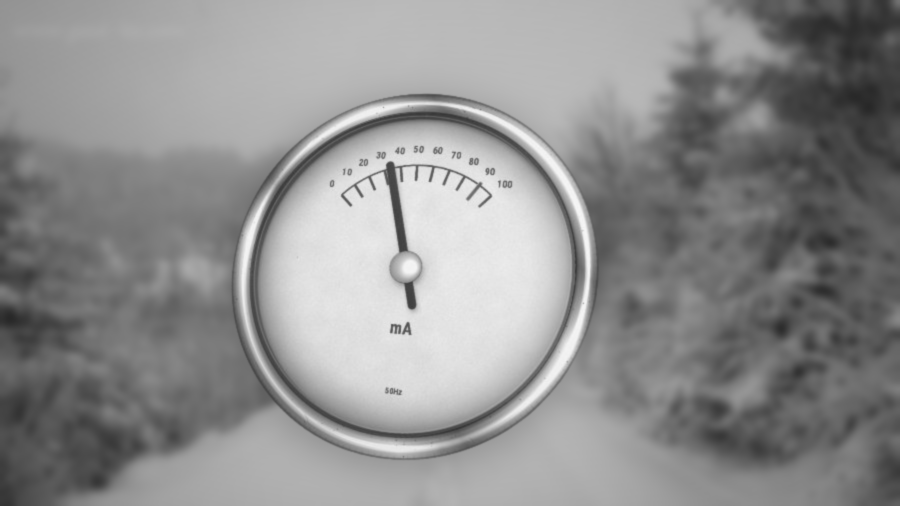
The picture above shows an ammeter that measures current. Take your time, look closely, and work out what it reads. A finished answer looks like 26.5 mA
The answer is 35 mA
